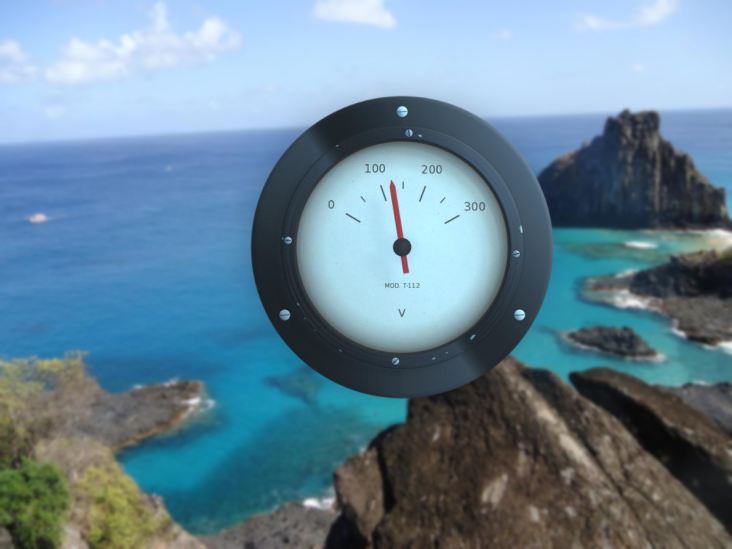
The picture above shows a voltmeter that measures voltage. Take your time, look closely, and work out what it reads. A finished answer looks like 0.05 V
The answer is 125 V
